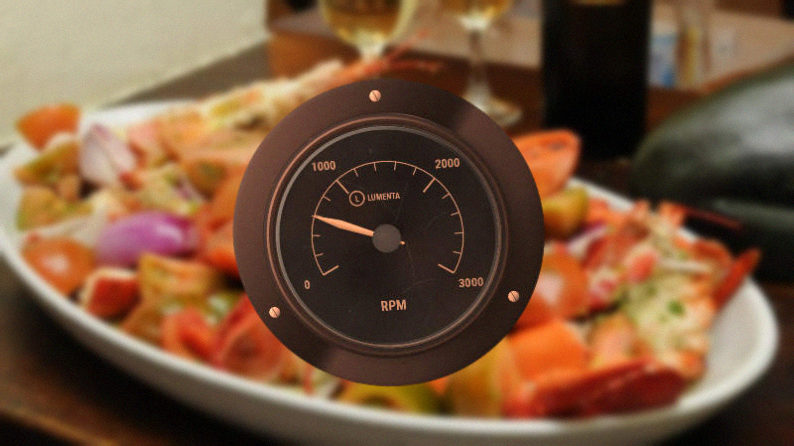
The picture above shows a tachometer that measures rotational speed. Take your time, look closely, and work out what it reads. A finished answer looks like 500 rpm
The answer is 600 rpm
